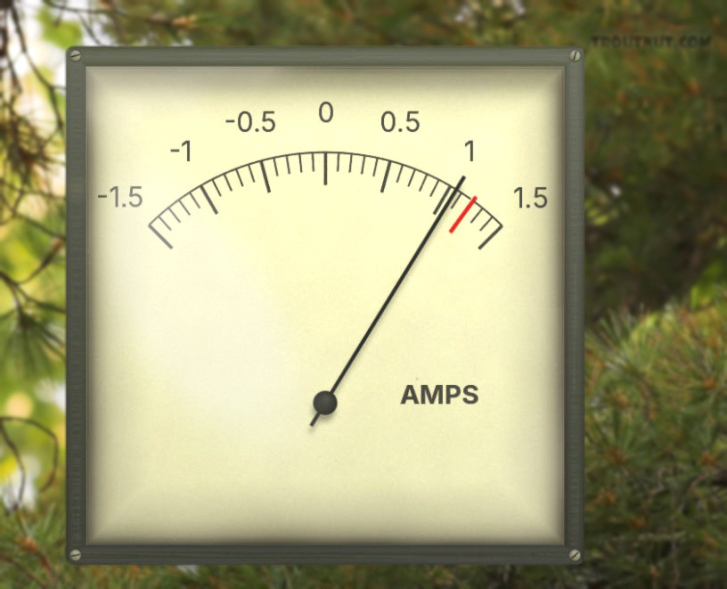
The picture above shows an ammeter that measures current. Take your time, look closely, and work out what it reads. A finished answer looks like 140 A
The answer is 1.05 A
